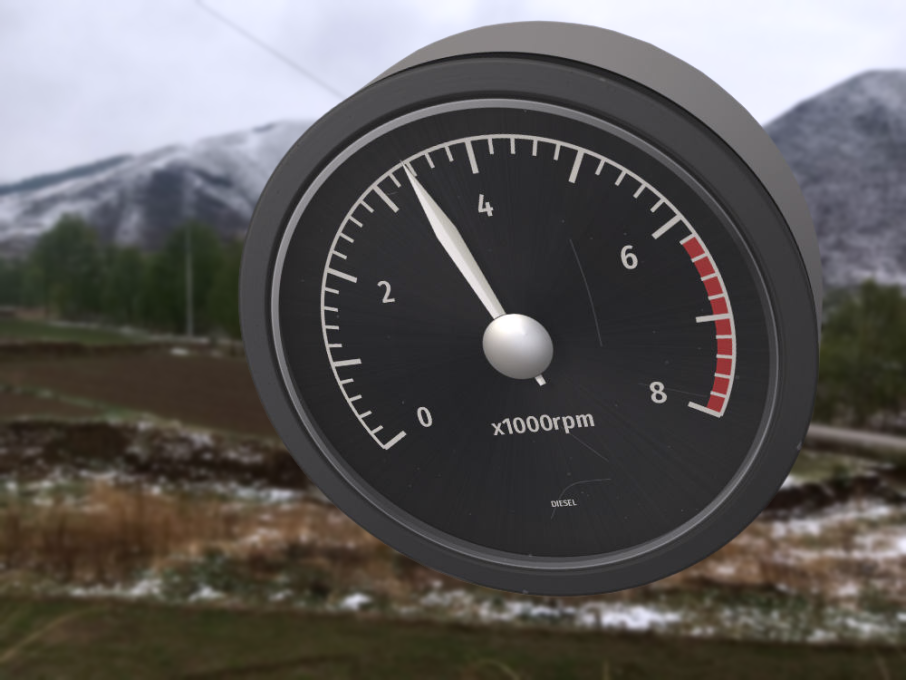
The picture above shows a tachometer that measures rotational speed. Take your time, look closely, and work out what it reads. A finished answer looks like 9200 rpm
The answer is 3400 rpm
